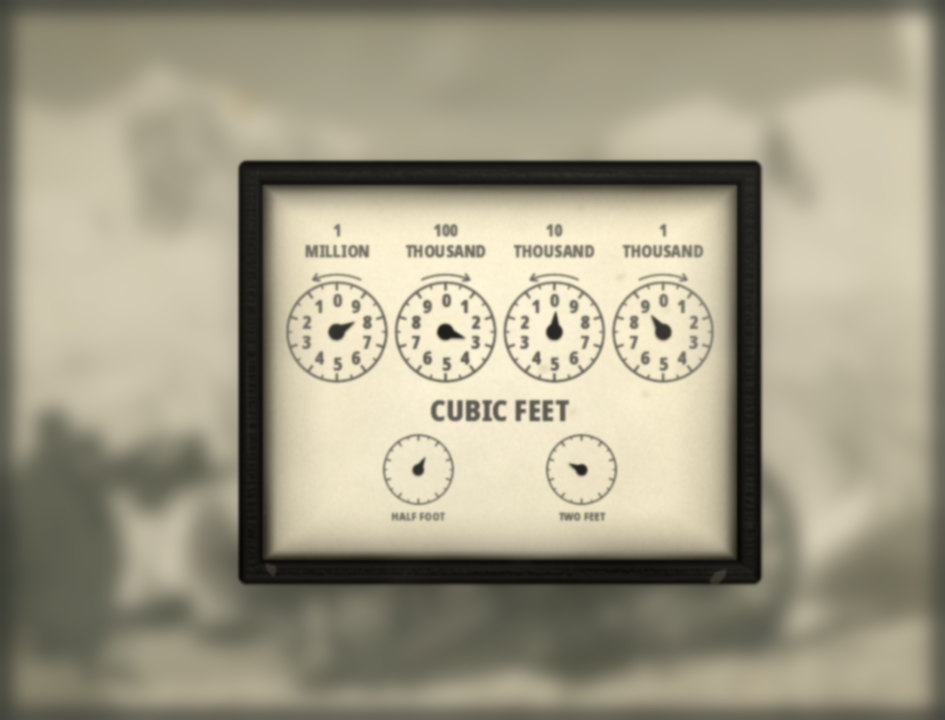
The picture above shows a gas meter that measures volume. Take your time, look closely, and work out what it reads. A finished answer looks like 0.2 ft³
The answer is 829900 ft³
